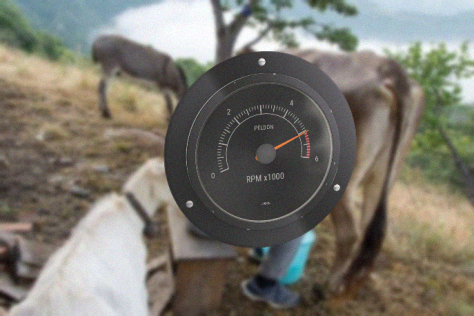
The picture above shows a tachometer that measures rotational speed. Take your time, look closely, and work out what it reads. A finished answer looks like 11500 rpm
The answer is 5000 rpm
